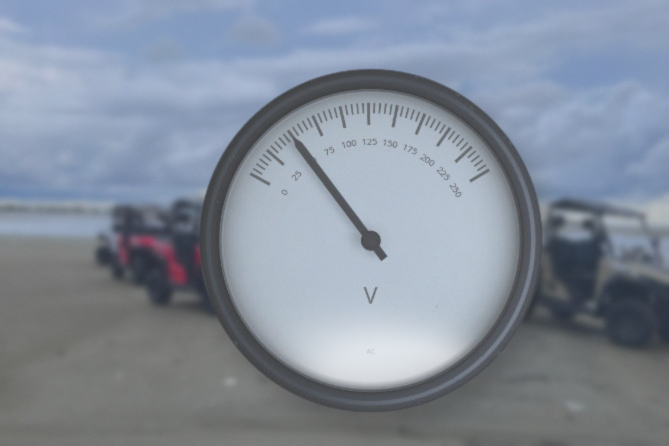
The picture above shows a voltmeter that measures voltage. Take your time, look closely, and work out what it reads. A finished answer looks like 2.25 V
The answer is 50 V
